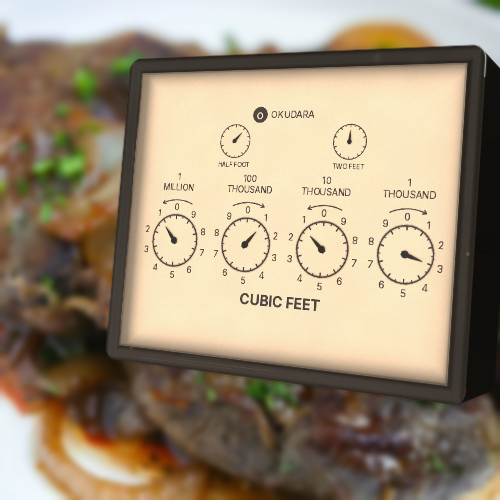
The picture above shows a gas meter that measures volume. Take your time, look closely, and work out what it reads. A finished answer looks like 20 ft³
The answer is 111300 ft³
